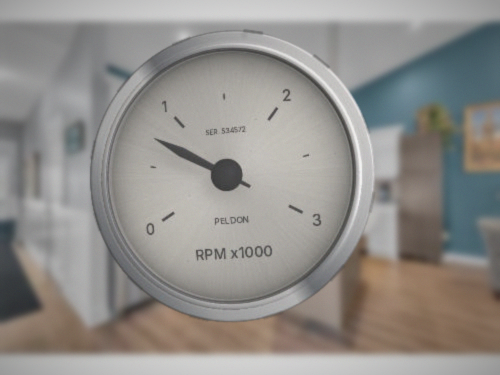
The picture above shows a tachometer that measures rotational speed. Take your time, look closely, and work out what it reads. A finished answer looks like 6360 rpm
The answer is 750 rpm
